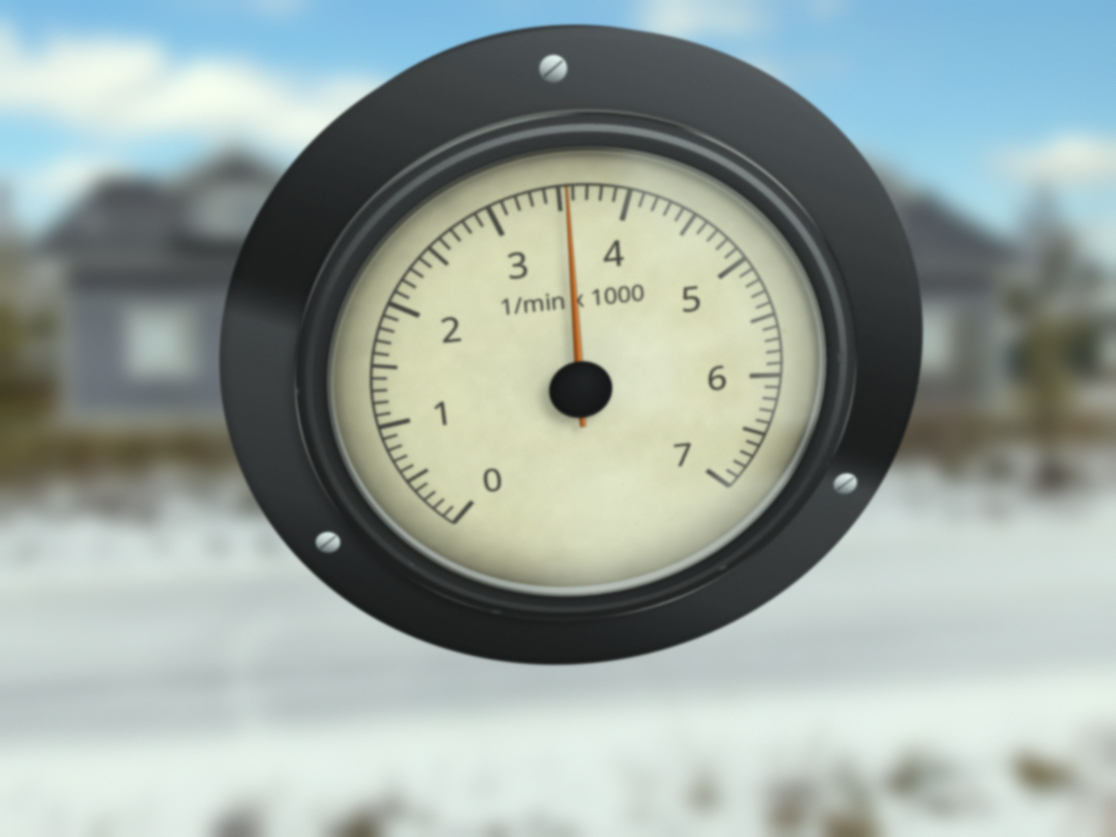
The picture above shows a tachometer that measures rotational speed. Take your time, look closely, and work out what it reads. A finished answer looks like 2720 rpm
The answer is 3550 rpm
